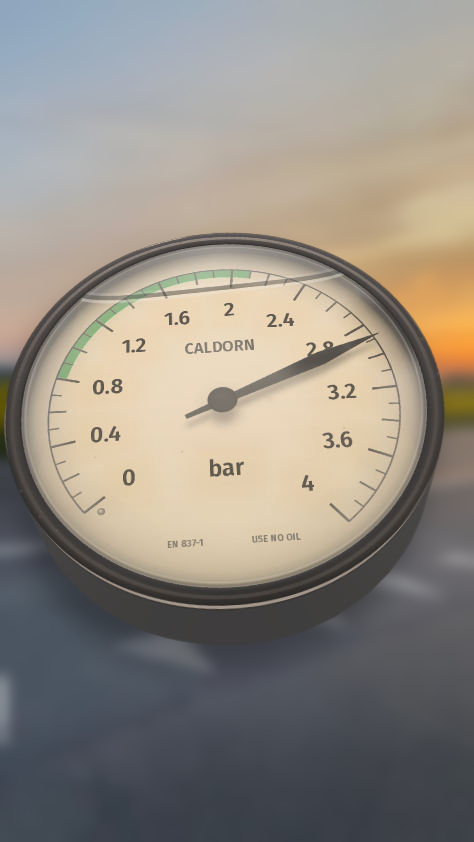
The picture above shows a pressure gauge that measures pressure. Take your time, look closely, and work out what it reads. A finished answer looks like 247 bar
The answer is 2.9 bar
